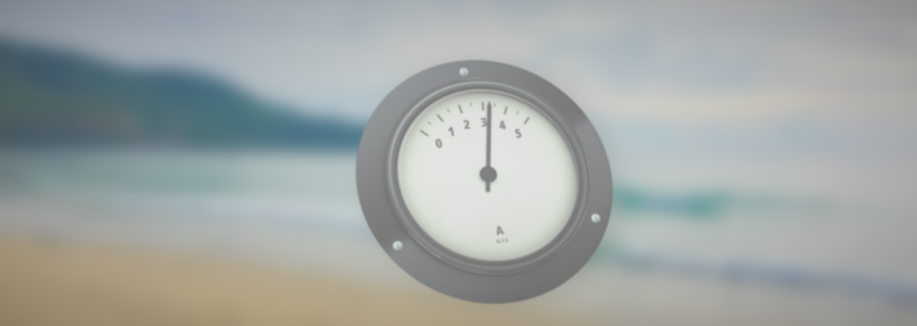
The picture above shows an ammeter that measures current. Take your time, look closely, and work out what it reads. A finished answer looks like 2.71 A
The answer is 3.25 A
